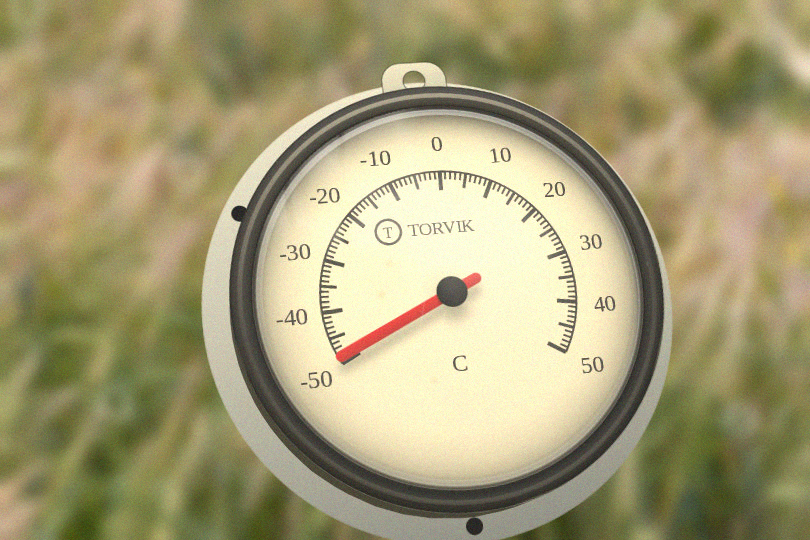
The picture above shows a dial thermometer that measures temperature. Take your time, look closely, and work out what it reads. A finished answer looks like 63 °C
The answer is -49 °C
